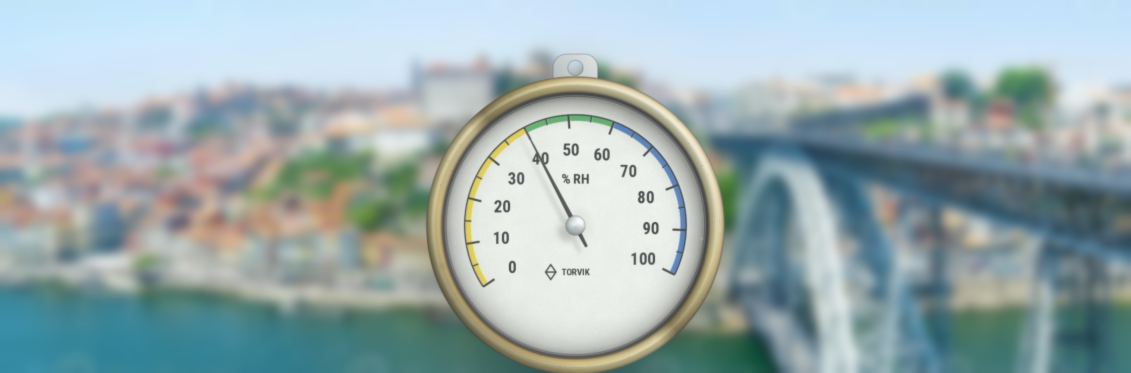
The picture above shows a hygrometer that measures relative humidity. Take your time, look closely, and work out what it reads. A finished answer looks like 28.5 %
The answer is 40 %
